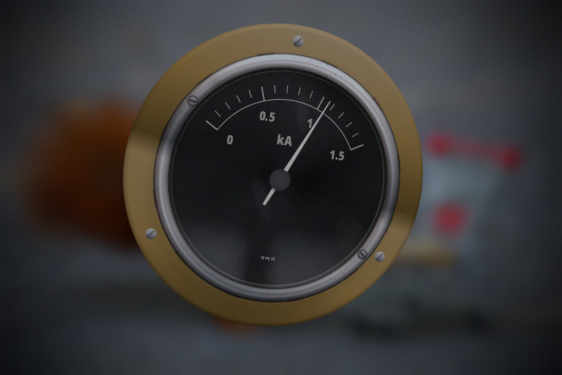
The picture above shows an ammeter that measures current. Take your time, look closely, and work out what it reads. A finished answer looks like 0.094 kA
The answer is 1.05 kA
